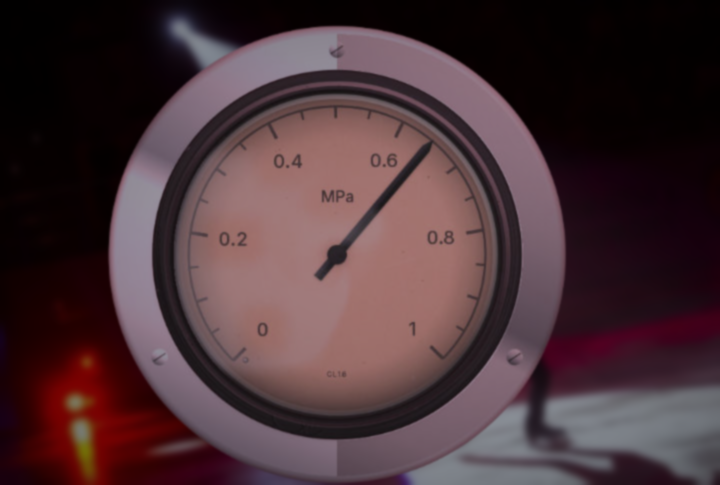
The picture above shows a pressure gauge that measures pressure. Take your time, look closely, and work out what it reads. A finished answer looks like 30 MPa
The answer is 0.65 MPa
